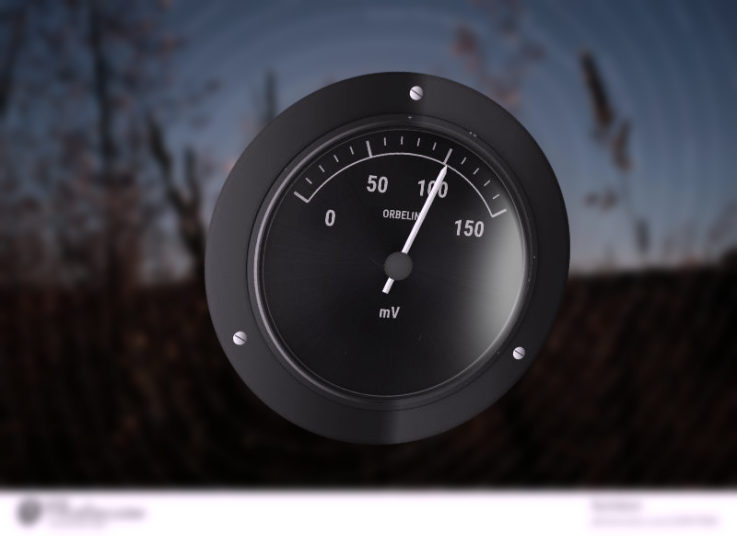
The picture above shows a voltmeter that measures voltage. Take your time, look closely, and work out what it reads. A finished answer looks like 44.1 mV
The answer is 100 mV
